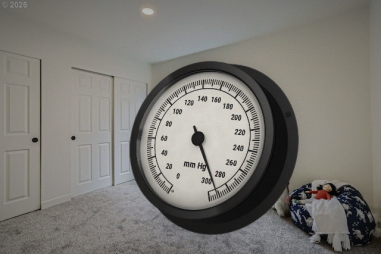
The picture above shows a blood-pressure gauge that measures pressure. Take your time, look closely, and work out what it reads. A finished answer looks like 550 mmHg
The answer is 290 mmHg
